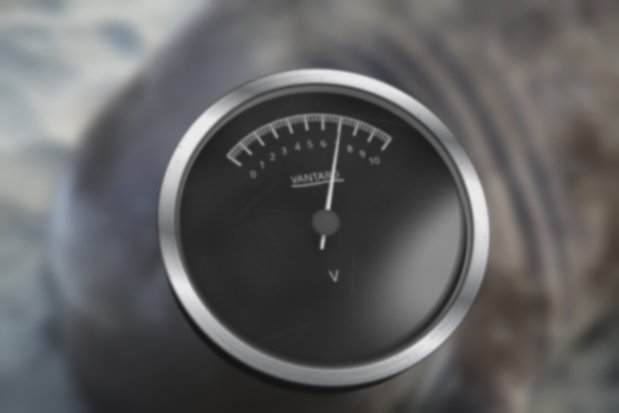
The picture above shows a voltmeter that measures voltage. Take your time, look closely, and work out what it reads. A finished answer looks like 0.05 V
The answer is 7 V
